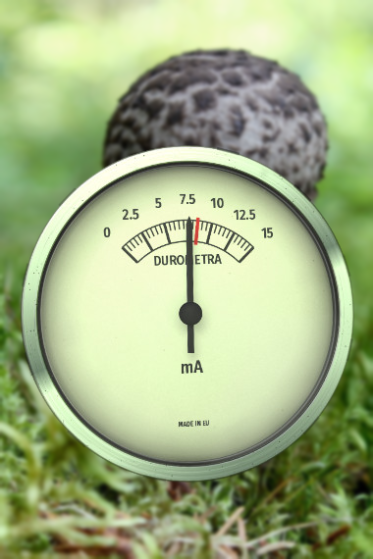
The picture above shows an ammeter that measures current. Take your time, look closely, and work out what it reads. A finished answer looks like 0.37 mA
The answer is 7.5 mA
